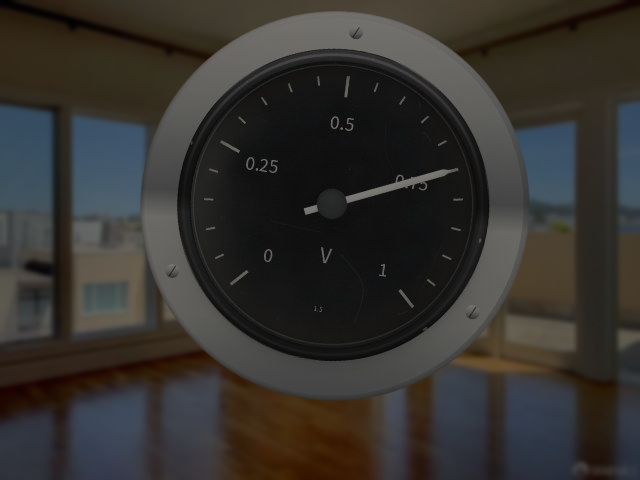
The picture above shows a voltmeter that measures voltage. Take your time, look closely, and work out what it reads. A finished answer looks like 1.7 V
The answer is 0.75 V
